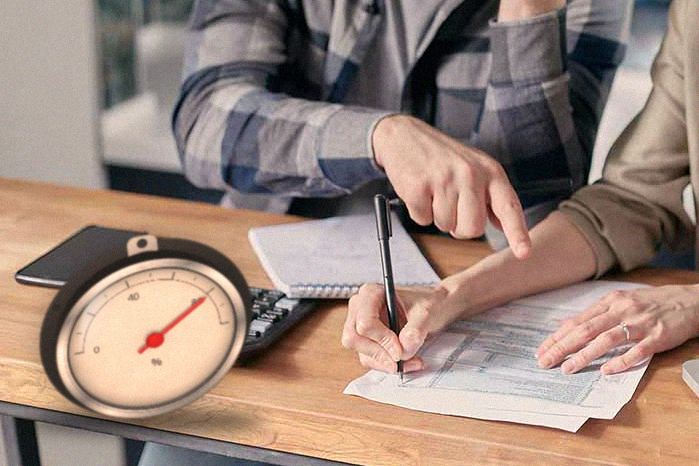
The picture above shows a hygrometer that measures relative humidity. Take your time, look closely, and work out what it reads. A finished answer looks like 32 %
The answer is 80 %
